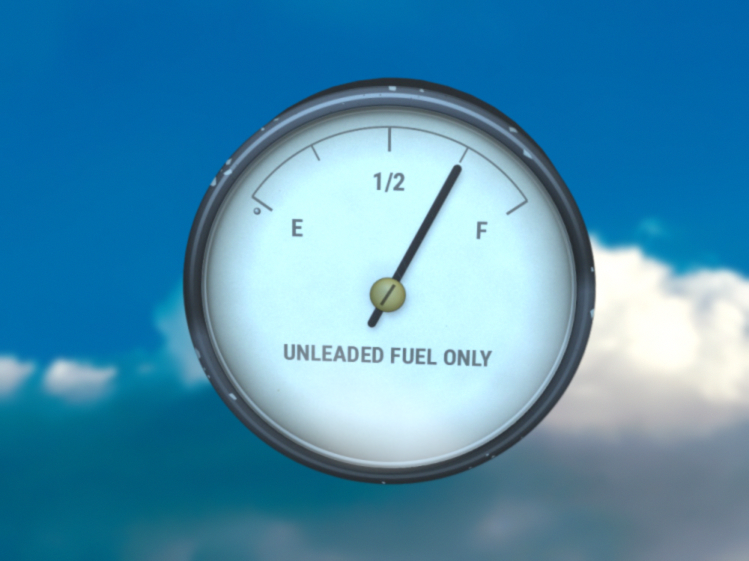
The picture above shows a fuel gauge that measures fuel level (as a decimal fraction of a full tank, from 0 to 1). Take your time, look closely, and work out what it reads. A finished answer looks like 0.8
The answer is 0.75
